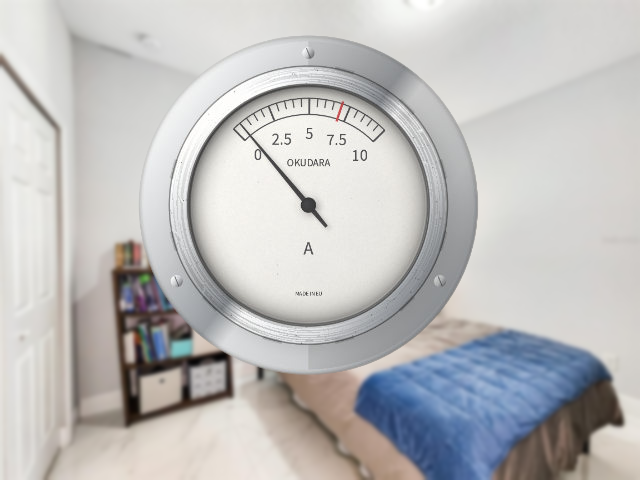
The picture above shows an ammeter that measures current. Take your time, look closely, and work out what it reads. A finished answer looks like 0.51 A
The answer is 0.5 A
